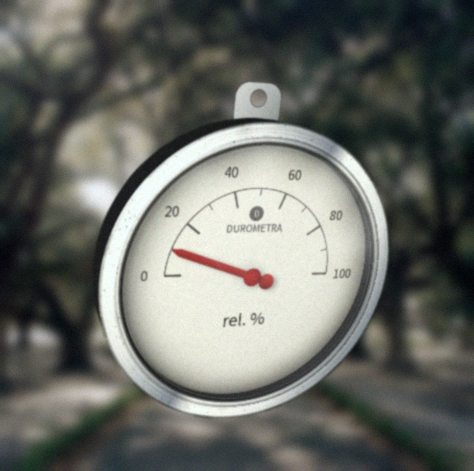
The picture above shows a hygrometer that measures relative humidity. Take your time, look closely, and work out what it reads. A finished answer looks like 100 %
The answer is 10 %
